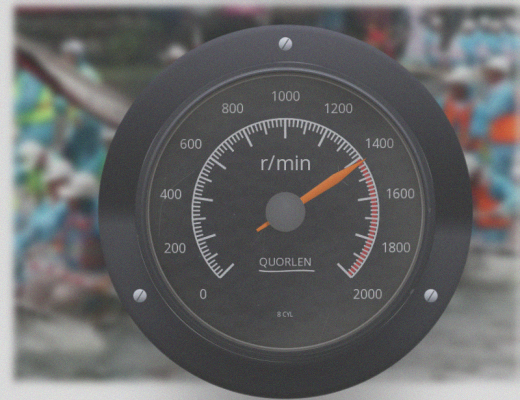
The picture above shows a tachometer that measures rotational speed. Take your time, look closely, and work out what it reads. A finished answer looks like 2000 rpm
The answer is 1420 rpm
